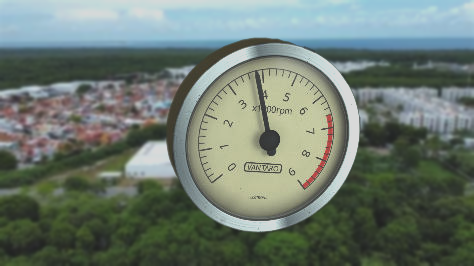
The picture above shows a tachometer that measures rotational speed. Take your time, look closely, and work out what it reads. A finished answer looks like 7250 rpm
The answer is 3800 rpm
